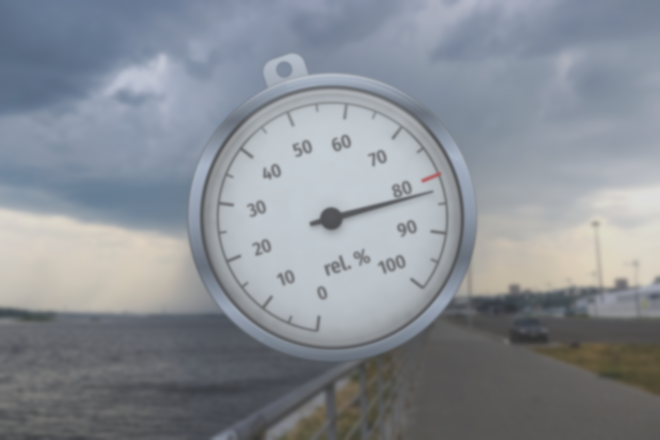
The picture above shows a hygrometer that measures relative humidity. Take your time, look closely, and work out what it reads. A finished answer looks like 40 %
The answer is 82.5 %
